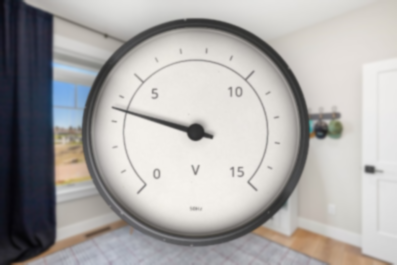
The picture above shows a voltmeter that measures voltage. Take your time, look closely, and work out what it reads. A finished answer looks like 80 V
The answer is 3.5 V
